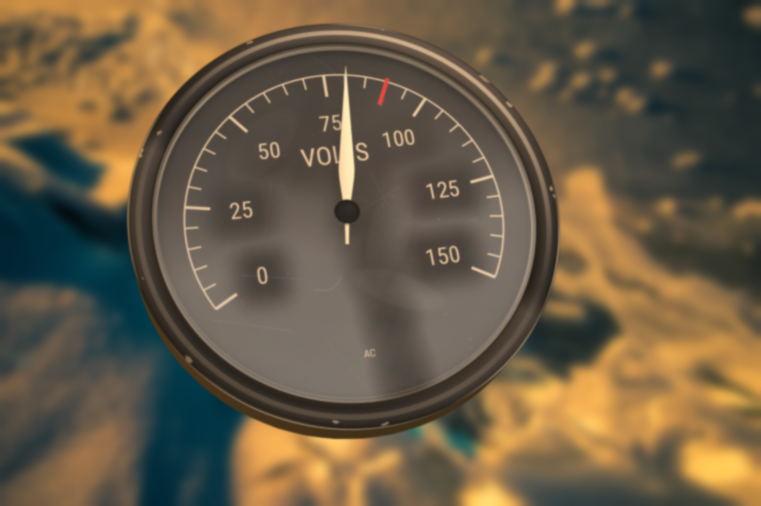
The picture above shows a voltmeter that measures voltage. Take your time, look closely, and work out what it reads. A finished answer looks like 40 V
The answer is 80 V
